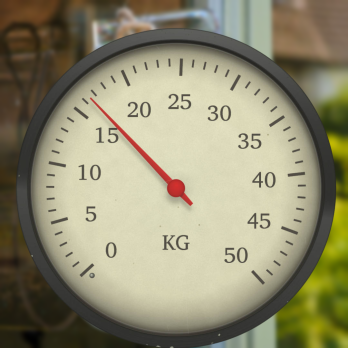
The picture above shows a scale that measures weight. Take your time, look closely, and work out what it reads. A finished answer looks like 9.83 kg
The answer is 16.5 kg
